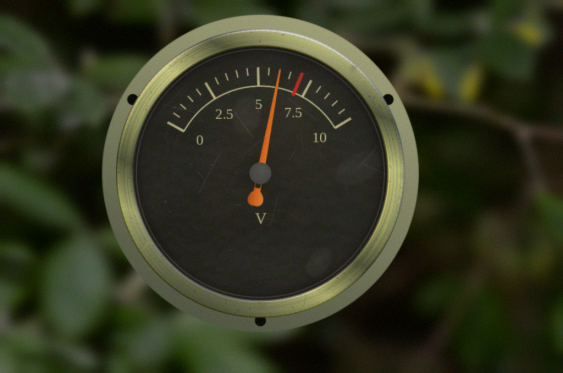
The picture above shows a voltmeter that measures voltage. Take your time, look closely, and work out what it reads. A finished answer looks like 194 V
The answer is 6 V
